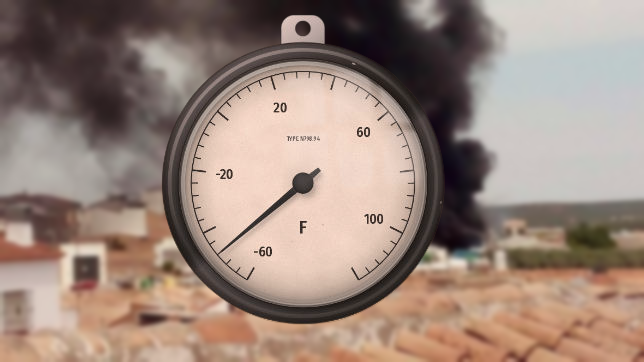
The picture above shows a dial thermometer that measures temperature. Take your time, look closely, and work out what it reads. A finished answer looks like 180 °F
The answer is -48 °F
